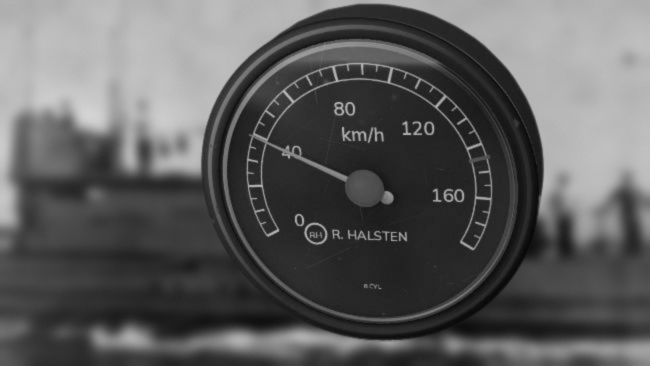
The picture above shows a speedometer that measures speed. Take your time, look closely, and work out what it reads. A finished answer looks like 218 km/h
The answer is 40 km/h
